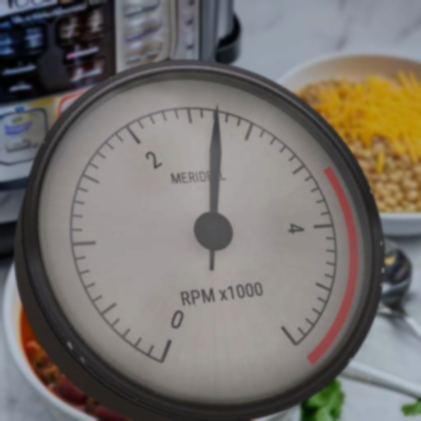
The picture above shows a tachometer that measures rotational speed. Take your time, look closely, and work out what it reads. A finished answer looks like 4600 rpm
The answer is 2700 rpm
